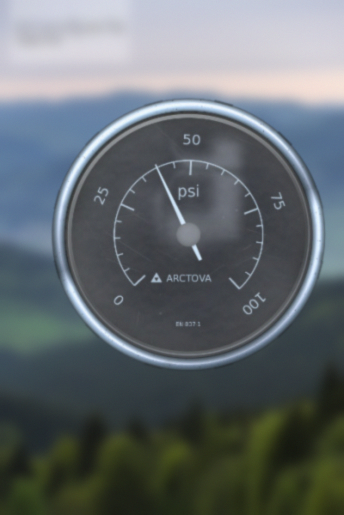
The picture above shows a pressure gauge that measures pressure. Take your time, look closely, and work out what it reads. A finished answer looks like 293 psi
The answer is 40 psi
